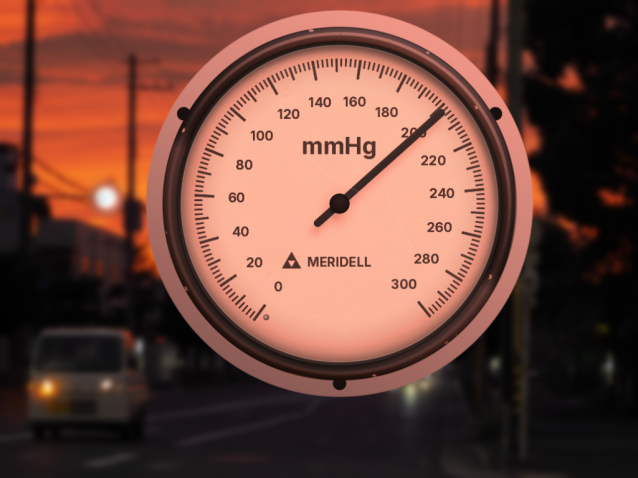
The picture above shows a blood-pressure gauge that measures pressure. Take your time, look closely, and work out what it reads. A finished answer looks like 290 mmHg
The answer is 202 mmHg
